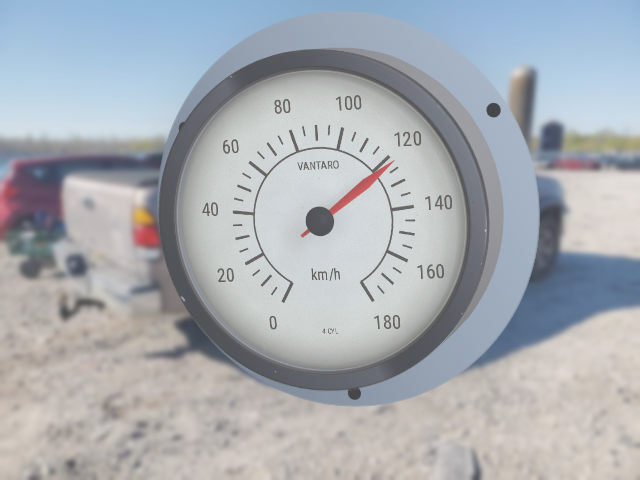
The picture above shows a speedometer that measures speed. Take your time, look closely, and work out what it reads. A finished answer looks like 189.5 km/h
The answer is 122.5 km/h
